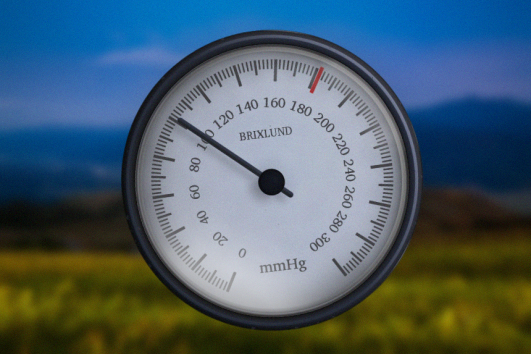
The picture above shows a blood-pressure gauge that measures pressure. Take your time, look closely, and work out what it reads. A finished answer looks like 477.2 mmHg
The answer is 102 mmHg
